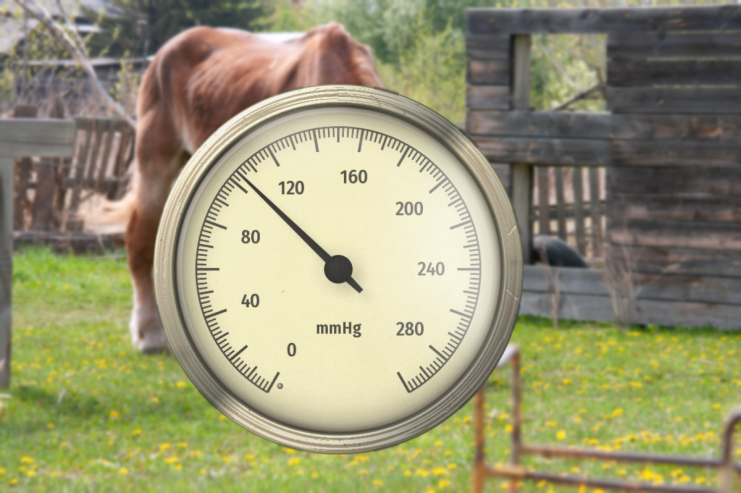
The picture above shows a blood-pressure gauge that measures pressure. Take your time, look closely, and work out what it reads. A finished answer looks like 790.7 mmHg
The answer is 104 mmHg
